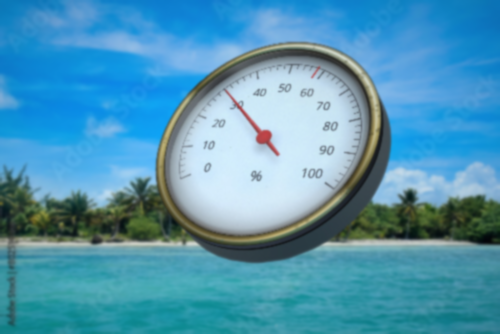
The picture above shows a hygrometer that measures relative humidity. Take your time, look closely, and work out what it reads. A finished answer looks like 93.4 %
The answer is 30 %
